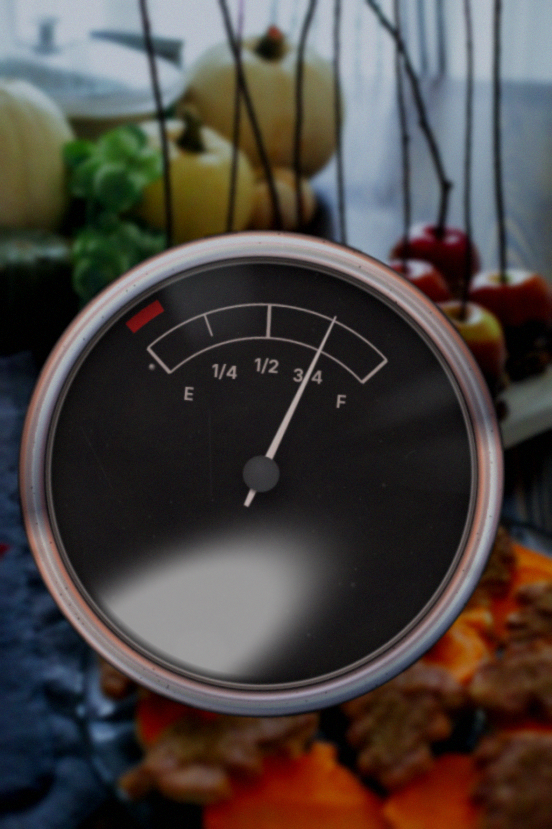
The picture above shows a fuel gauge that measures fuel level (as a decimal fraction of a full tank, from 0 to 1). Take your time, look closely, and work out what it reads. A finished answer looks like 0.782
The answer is 0.75
